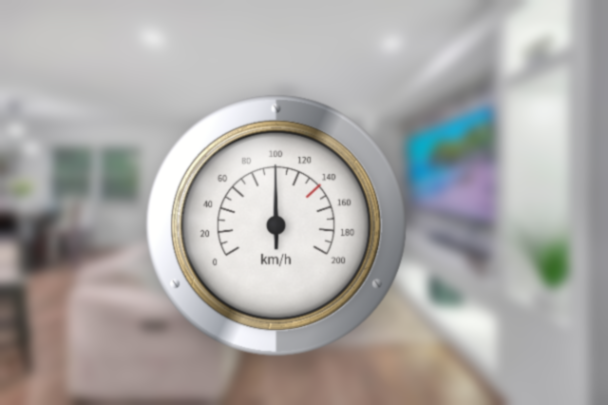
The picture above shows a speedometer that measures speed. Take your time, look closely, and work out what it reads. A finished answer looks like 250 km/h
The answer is 100 km/h
